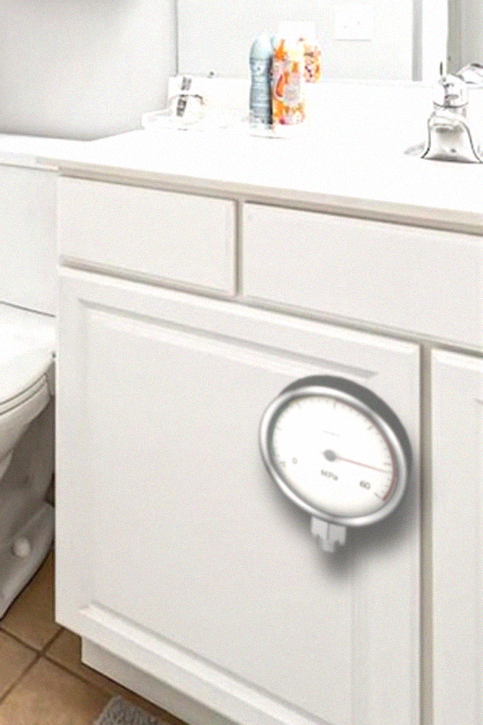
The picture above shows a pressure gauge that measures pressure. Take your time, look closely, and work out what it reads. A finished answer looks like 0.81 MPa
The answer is 52 MPa
